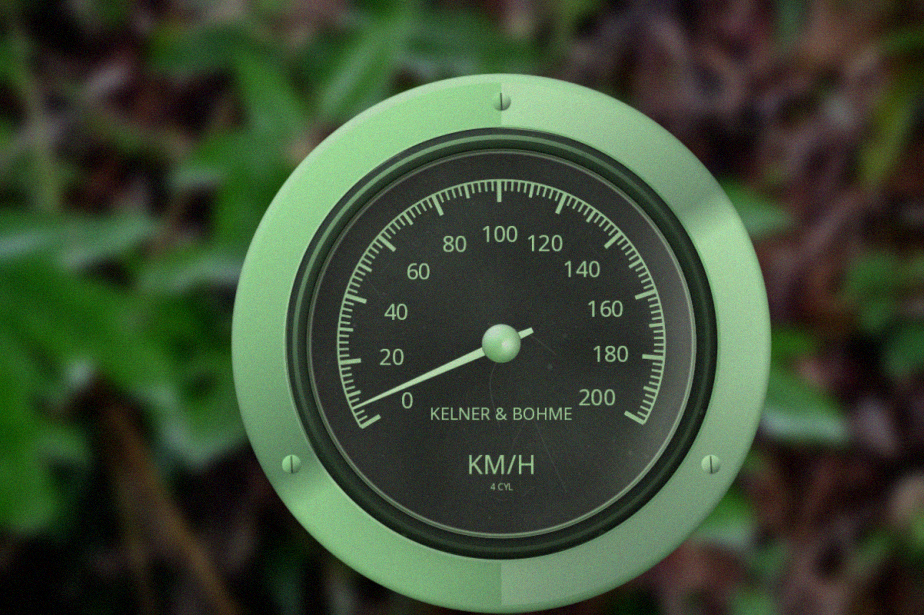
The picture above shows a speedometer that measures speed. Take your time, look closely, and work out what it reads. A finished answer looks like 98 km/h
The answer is 6 km/h
